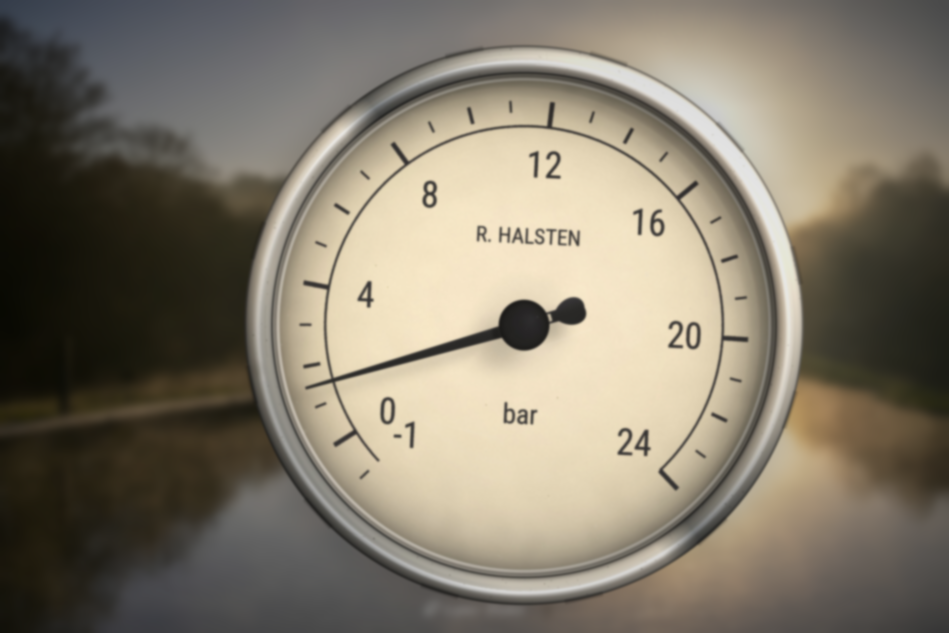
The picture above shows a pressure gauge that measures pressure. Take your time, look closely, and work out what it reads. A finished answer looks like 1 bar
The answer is 1.5 bar
